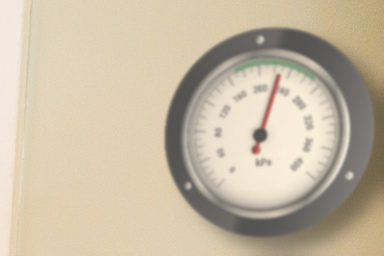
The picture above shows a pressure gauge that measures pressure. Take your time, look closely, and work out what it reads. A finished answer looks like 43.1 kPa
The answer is 230 kPa
